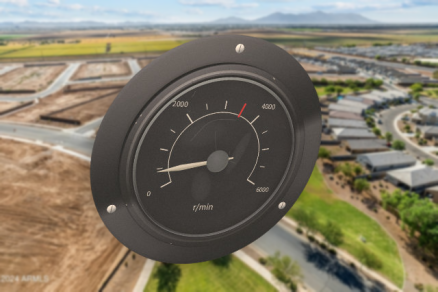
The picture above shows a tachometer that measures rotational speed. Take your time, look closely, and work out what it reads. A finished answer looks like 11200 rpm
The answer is 500 rpm
